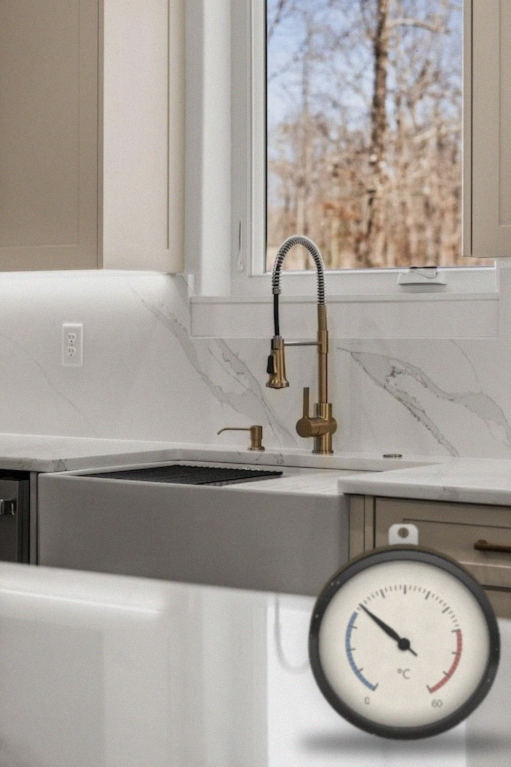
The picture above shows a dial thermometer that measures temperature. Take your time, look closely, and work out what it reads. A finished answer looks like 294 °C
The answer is 20 °C
